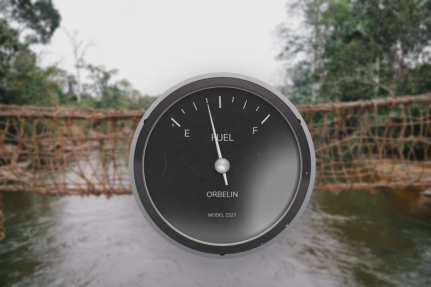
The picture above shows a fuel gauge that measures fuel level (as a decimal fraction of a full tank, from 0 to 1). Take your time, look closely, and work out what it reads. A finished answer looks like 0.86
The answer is 0.375
